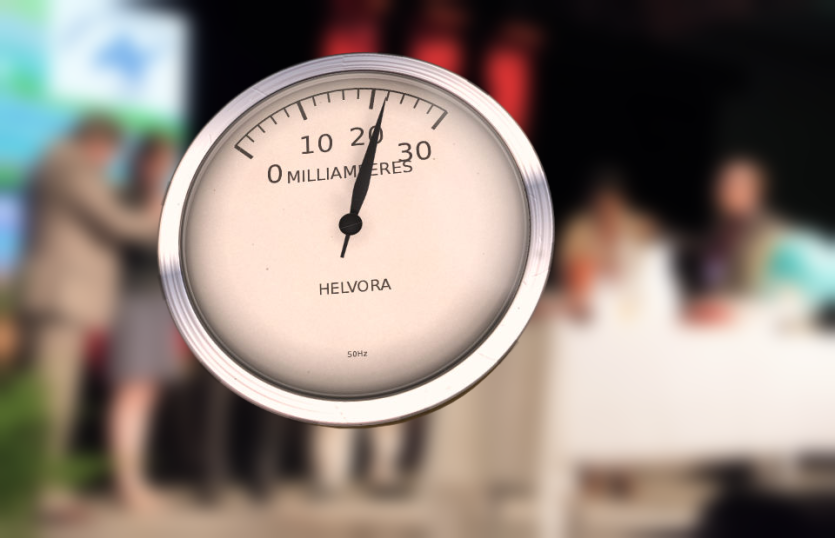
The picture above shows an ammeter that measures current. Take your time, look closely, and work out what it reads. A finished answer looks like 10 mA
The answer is 22 mA
